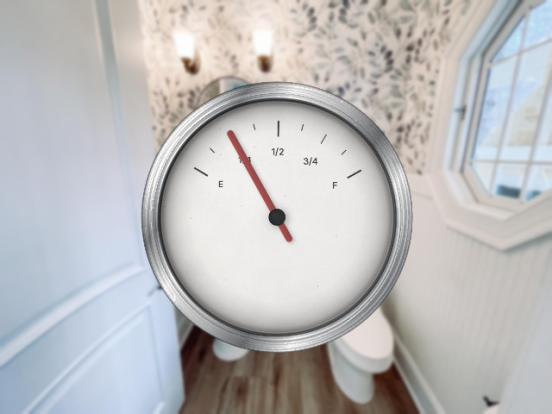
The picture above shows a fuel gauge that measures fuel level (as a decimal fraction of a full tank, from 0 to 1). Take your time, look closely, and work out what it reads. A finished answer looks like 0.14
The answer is 0.25
